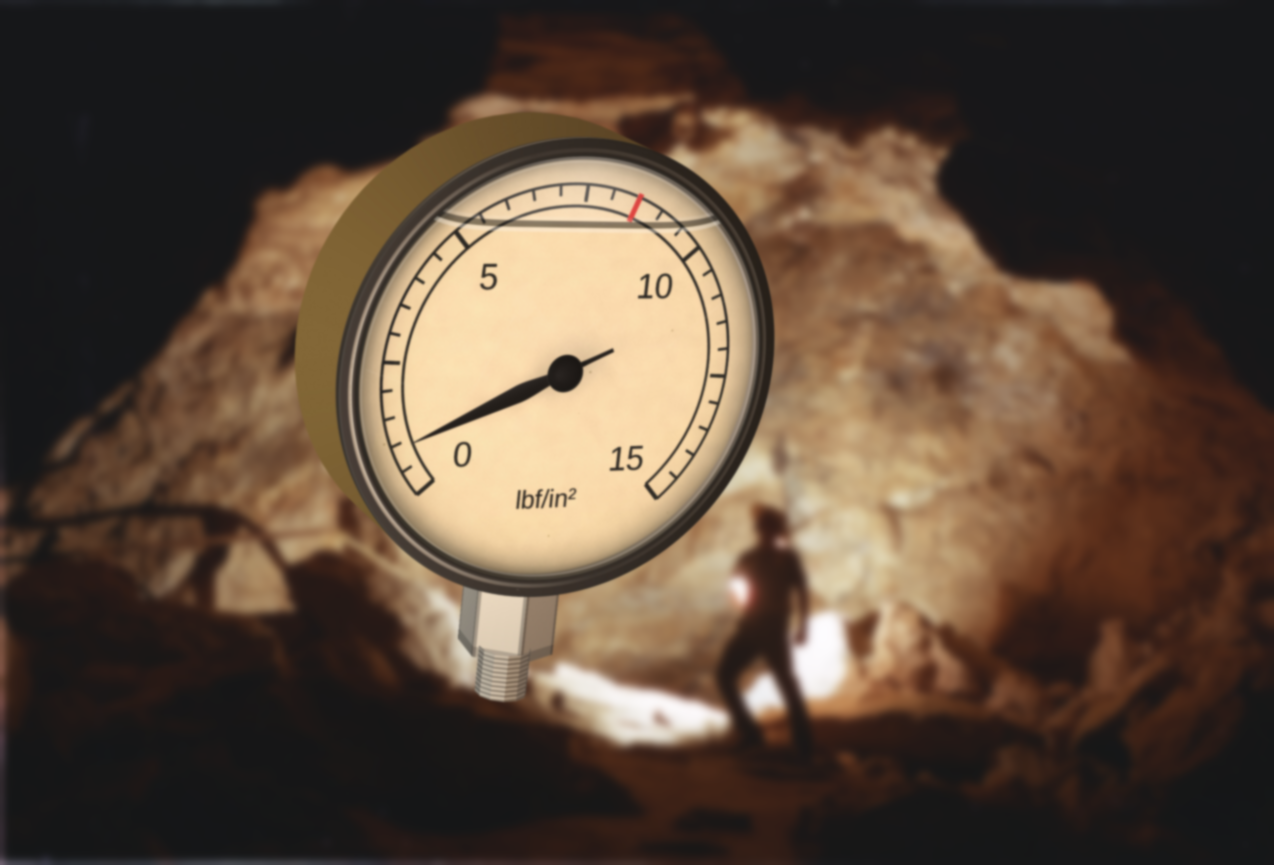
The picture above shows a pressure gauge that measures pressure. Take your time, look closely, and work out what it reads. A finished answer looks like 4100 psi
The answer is 1 psi
